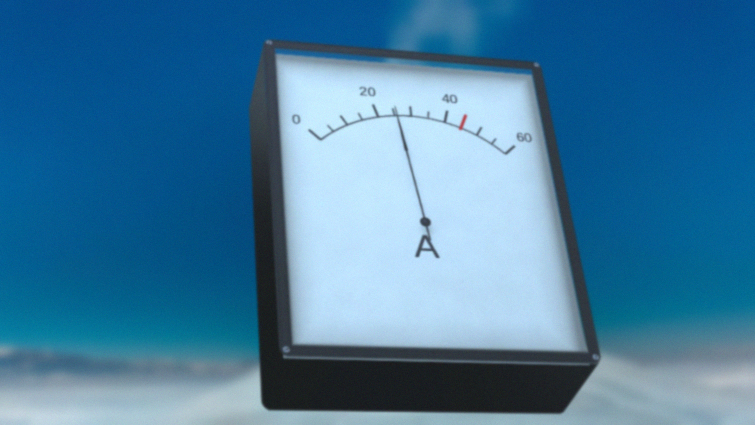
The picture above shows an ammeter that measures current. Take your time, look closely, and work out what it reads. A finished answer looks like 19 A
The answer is 25 A
